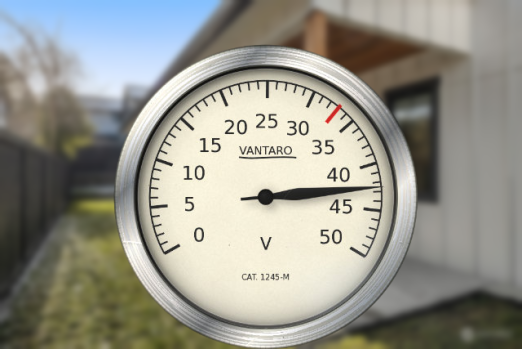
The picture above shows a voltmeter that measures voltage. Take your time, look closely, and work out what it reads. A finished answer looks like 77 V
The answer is 42.5 V
